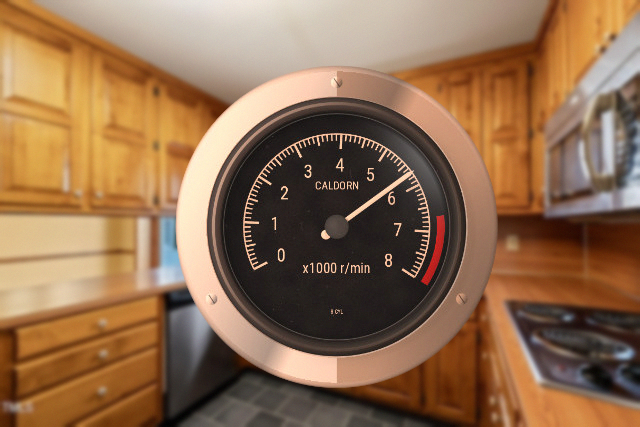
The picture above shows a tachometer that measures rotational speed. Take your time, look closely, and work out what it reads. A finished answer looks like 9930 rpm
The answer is 5700 rpm
